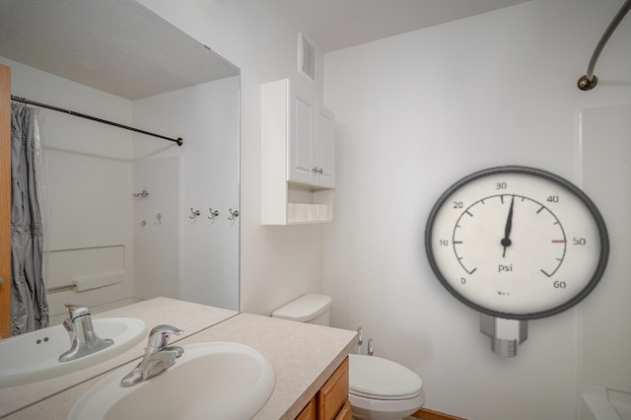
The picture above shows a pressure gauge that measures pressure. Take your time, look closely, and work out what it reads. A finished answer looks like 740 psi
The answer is 32.5 psi
